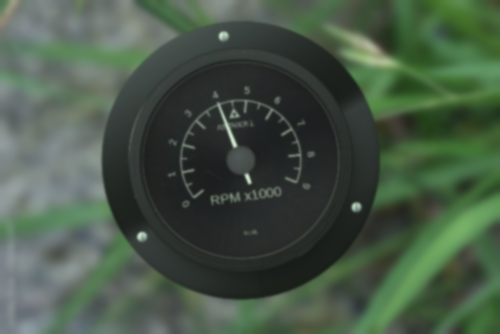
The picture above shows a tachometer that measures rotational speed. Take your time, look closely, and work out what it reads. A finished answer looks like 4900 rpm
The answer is 4000 rpm
